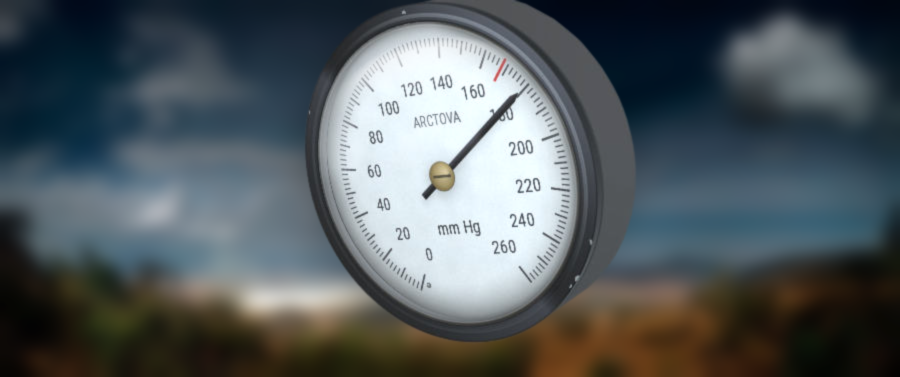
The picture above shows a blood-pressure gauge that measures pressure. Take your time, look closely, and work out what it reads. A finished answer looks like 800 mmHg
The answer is 180 mmHg
